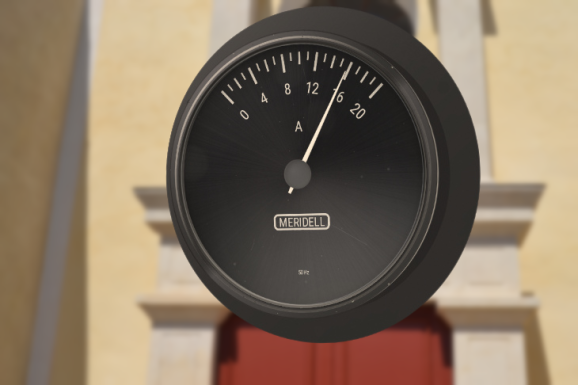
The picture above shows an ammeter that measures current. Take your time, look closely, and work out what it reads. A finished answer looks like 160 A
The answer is 16 A
